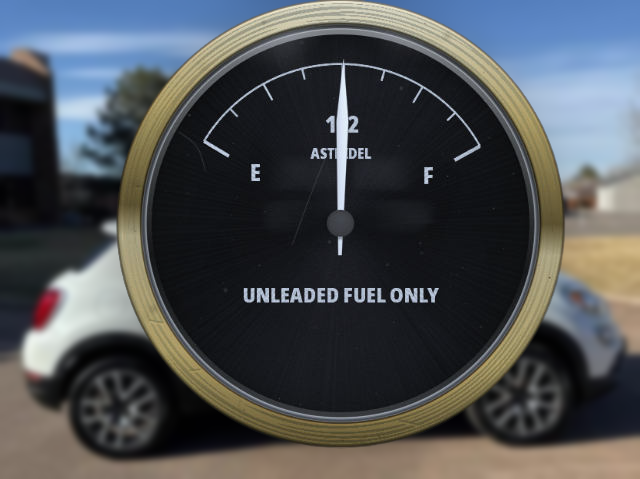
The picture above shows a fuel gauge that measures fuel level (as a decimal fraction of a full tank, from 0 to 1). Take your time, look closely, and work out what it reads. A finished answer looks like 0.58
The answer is 0.5
